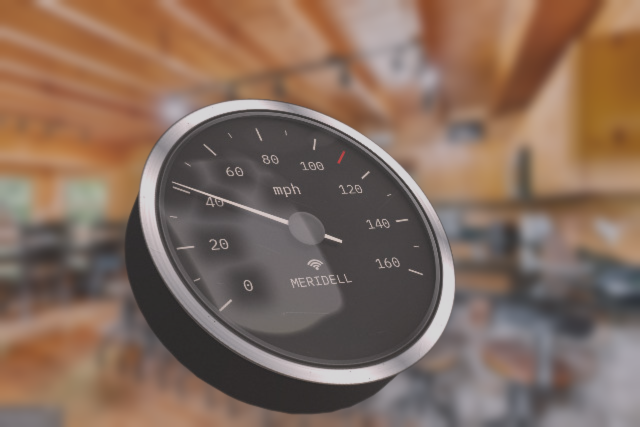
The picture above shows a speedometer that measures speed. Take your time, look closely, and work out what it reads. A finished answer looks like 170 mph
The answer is 40 mph
